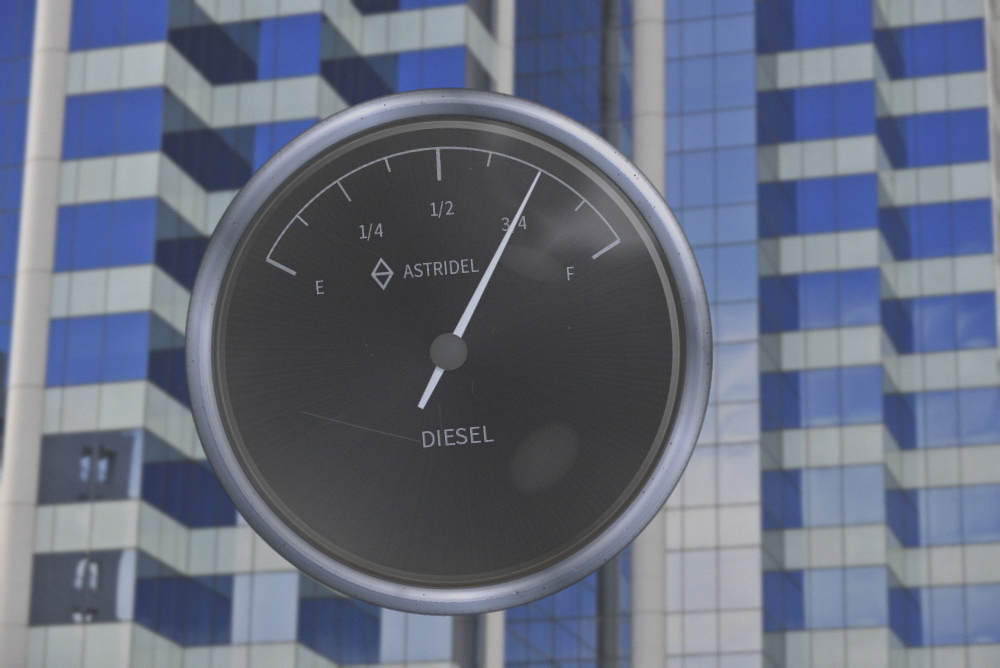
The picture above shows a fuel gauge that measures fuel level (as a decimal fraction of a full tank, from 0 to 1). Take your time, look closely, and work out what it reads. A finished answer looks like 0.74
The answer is 0.75
